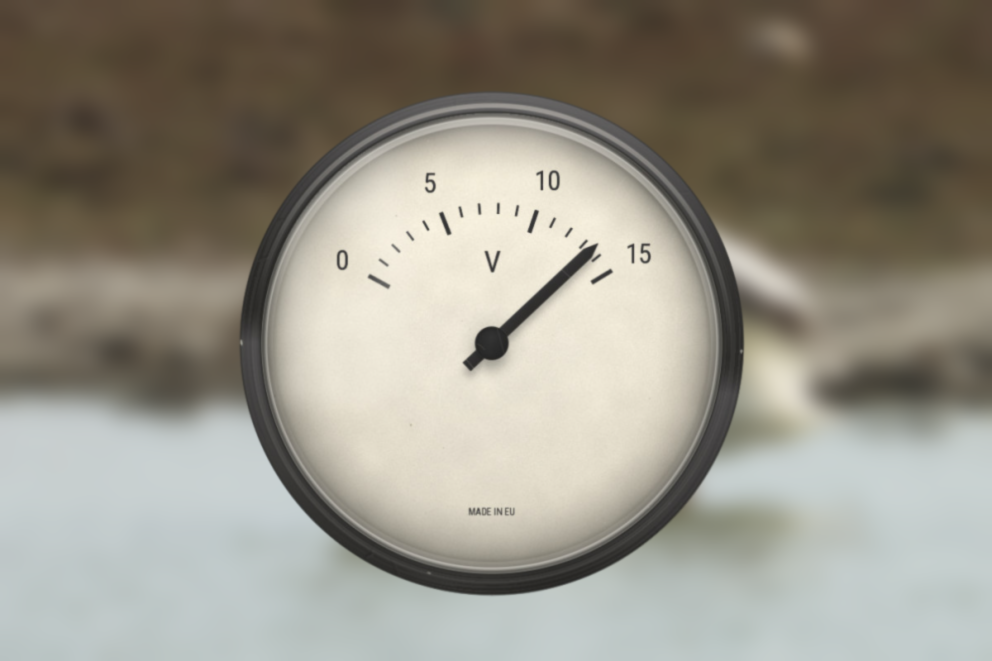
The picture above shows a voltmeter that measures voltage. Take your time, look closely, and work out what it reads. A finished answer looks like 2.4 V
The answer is 13.5 V
